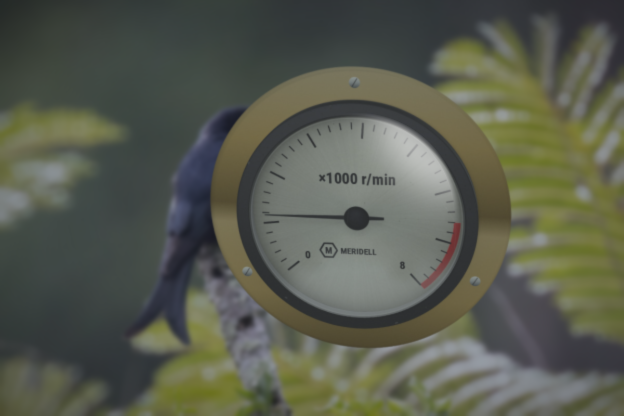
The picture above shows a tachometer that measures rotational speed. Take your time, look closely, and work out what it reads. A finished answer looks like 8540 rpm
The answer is 1200 rpm
